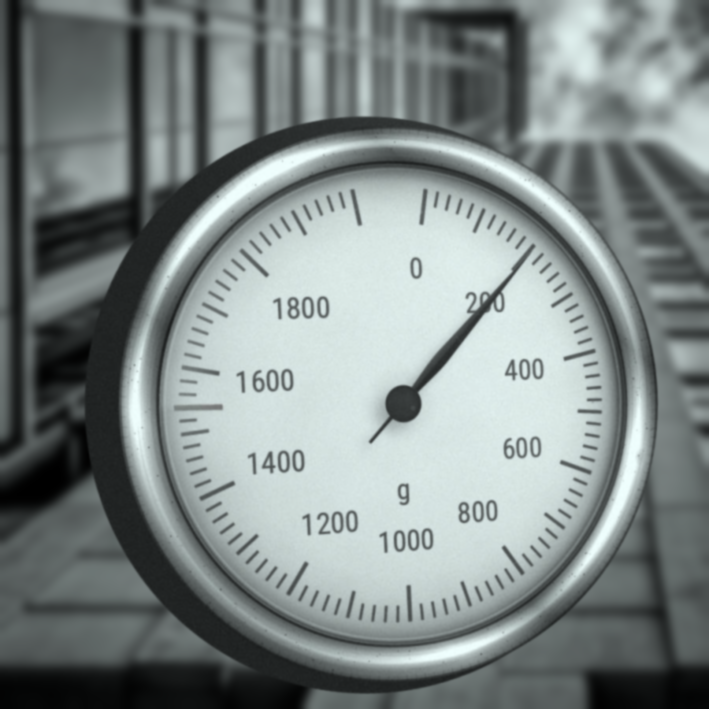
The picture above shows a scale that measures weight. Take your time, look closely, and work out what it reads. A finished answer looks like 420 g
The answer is 200 g
